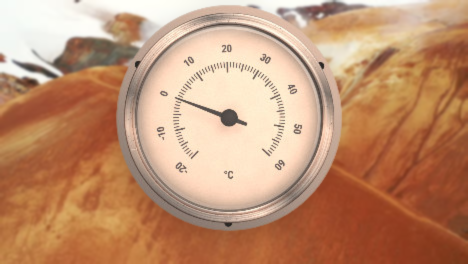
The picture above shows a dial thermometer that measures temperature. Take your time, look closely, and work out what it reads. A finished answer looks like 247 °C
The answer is 0 °C
